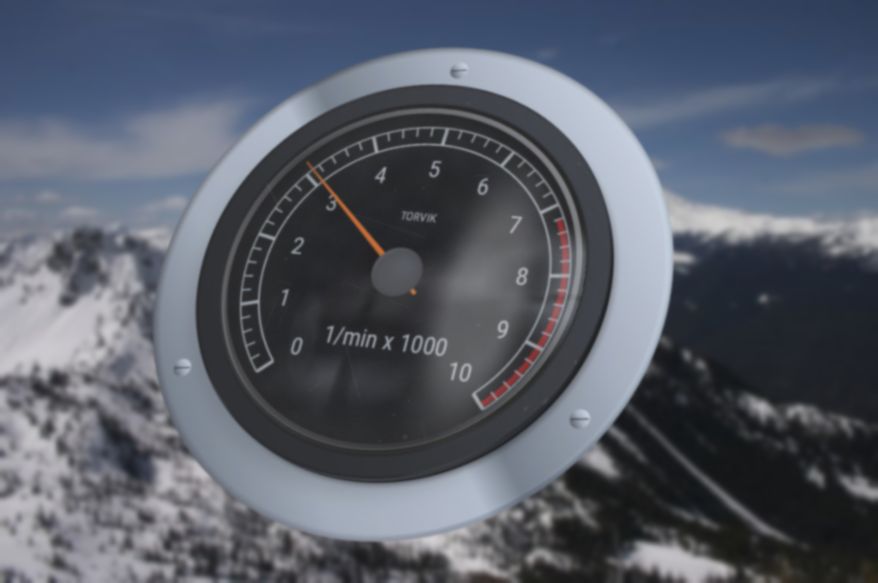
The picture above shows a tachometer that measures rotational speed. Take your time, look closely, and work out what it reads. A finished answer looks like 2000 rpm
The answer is 3100 rpm
